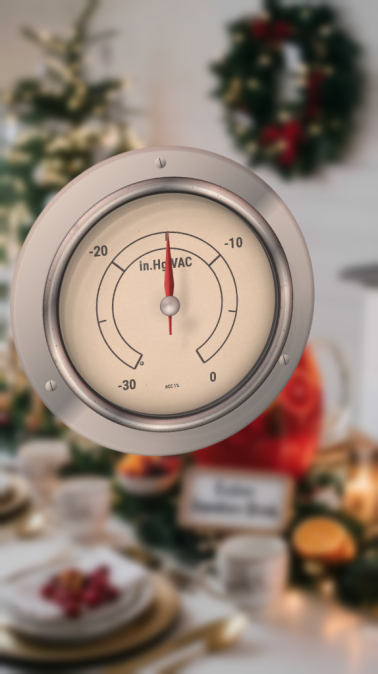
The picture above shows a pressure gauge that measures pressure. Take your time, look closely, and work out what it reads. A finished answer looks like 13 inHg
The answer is -15 inHg
